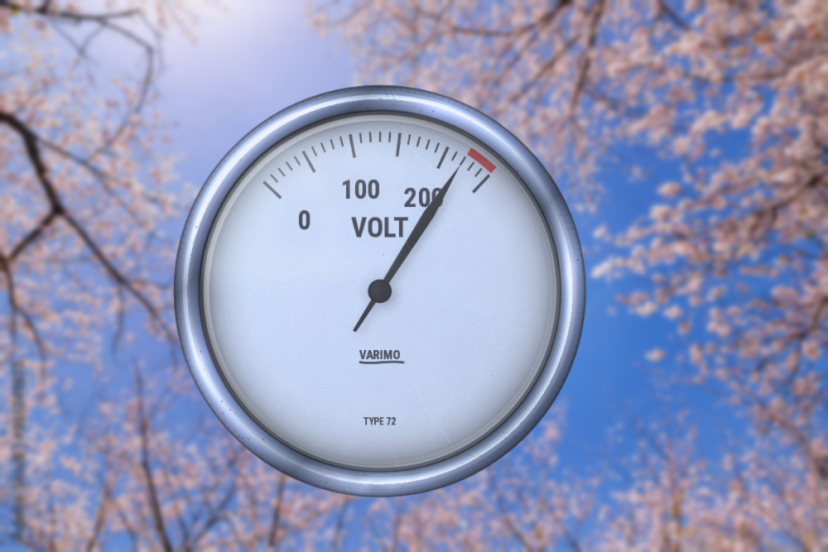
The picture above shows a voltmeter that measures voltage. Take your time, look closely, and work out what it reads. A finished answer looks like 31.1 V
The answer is 220 V
